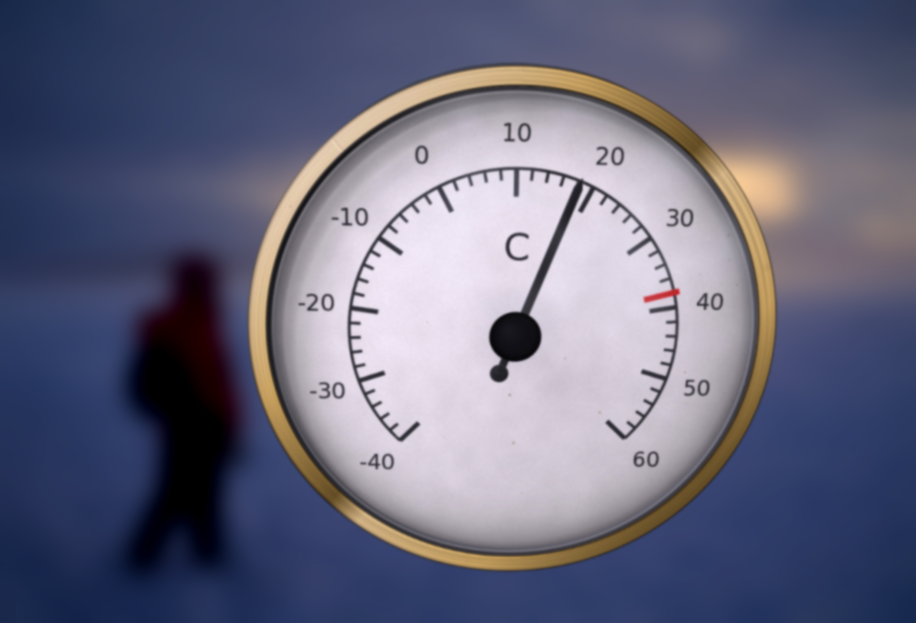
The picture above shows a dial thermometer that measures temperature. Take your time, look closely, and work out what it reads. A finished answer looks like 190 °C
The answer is 18 °C
